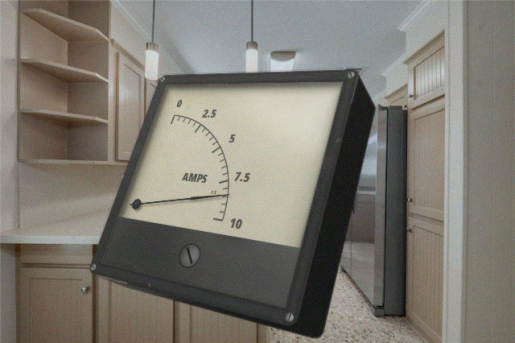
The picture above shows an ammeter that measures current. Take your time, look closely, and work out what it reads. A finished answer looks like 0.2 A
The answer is 8.5 A
